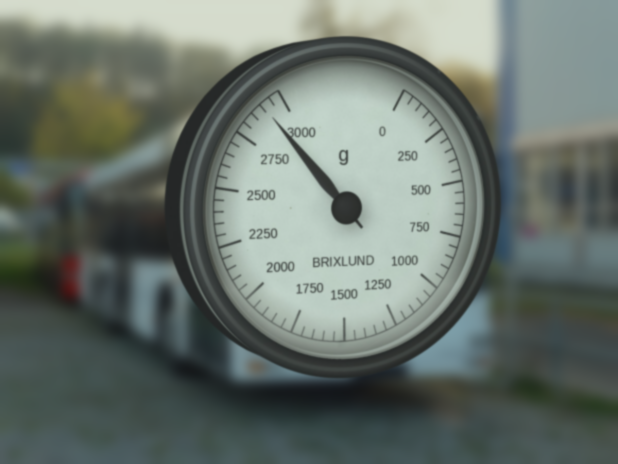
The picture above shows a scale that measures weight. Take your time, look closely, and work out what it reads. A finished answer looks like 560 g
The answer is 2900 g
